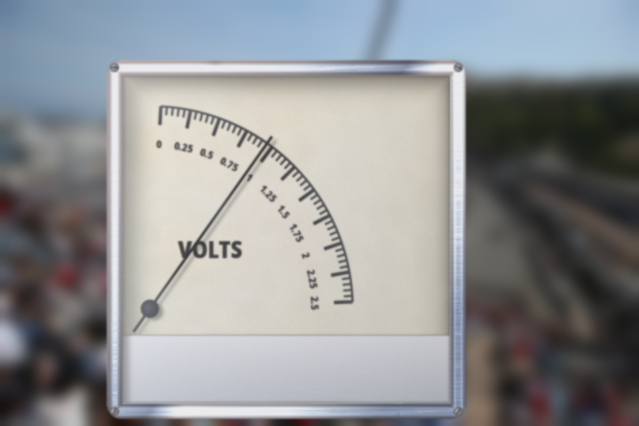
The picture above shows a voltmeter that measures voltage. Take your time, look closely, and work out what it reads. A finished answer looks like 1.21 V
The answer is 0.95 V
